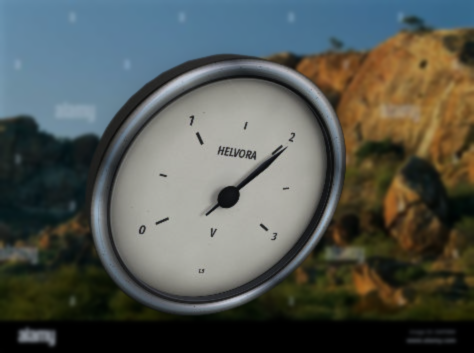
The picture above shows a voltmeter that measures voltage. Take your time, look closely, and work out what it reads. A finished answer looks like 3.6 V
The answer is 2 V
